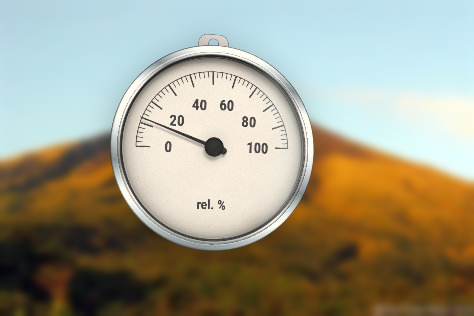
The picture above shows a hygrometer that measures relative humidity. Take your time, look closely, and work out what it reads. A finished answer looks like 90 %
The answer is 12 %
